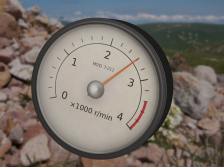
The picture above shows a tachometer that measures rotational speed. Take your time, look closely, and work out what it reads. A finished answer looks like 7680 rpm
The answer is 2600 rpm
